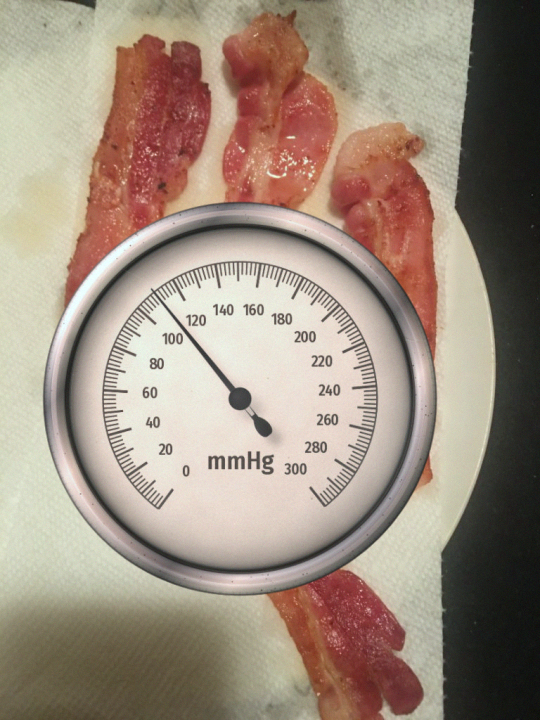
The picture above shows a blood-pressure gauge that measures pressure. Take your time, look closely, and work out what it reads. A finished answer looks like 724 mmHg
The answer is 110 mmHg
